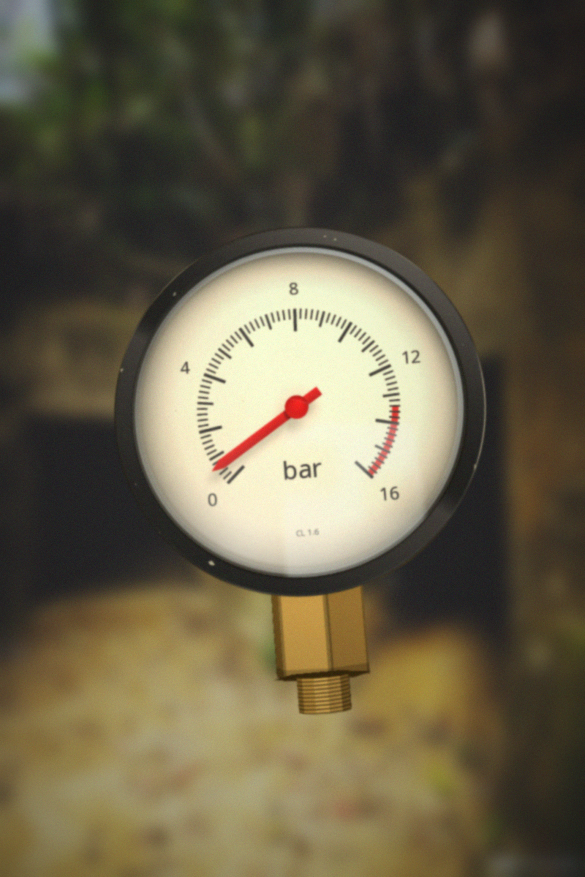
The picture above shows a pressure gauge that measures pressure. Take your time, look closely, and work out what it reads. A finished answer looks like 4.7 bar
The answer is 0.6 bar
